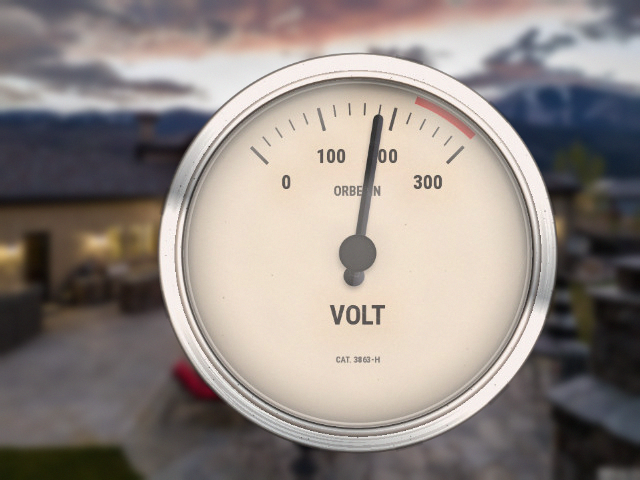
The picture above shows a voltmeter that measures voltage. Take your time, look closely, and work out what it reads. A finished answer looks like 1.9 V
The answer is 180 V
